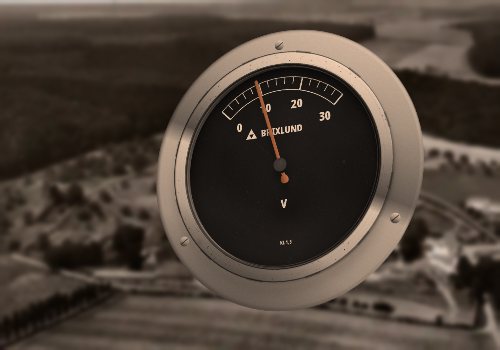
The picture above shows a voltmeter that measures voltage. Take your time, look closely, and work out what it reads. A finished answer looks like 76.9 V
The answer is 10 V
